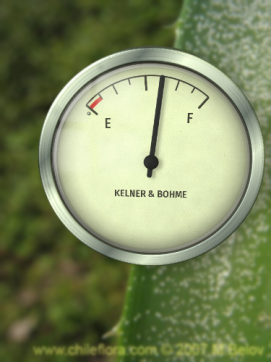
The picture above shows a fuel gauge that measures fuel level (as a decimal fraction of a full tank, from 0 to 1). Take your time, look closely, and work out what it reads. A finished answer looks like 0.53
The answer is 0.625
